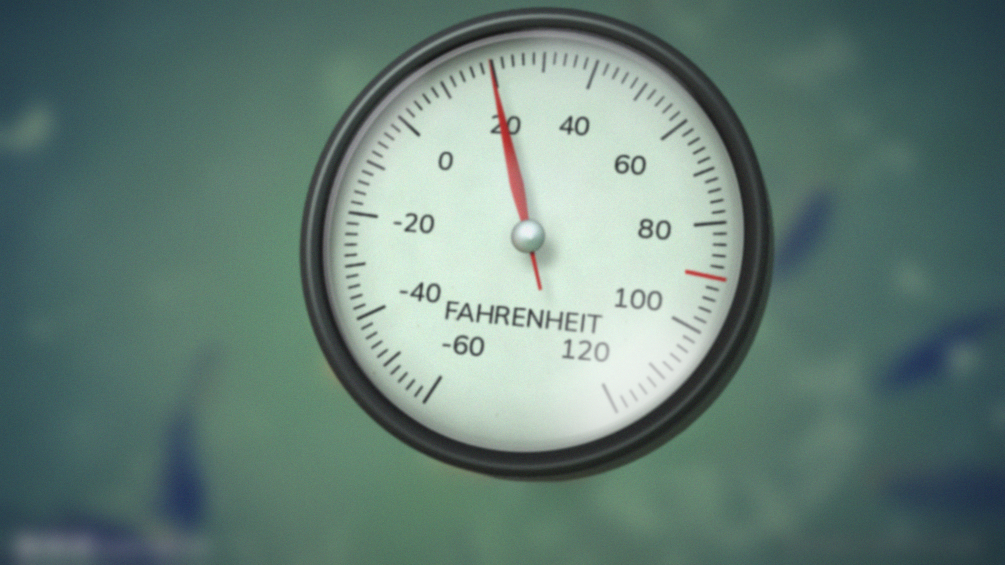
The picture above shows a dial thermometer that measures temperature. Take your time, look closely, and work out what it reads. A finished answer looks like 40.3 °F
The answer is 20 °F
